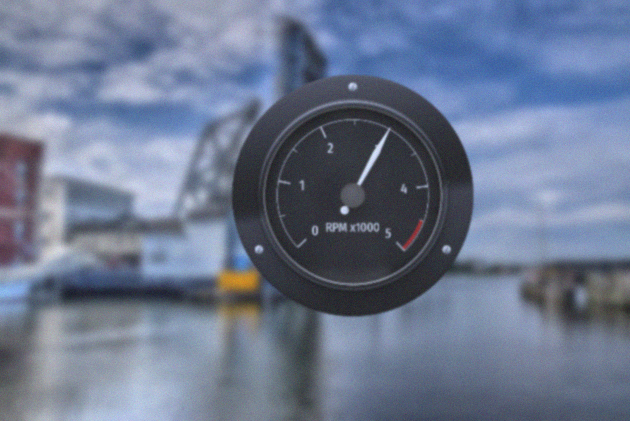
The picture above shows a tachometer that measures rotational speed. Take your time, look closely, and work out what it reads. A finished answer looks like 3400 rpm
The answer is 3000 rpm
